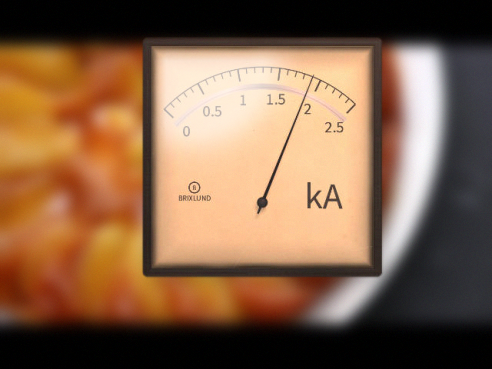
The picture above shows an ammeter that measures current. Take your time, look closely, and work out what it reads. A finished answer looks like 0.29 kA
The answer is 1.9 kA
